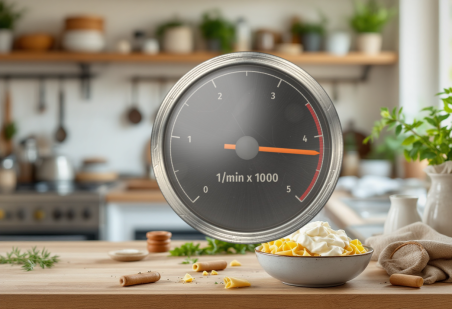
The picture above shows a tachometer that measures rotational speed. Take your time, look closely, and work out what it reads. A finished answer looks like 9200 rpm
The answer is 4250 rpm
